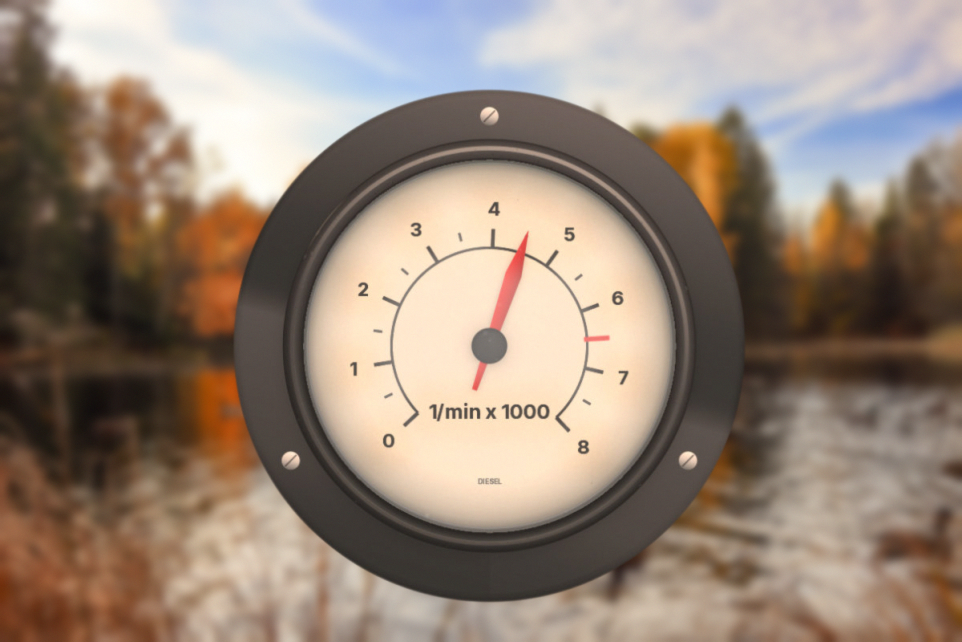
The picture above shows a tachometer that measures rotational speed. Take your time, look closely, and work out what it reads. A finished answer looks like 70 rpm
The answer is 4500 rpm
